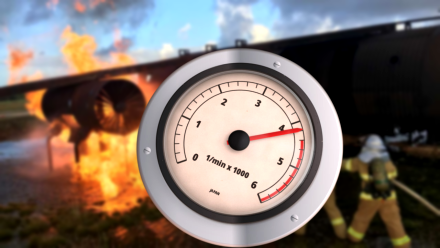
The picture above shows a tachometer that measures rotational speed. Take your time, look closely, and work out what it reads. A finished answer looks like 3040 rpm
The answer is 4200 rpm
